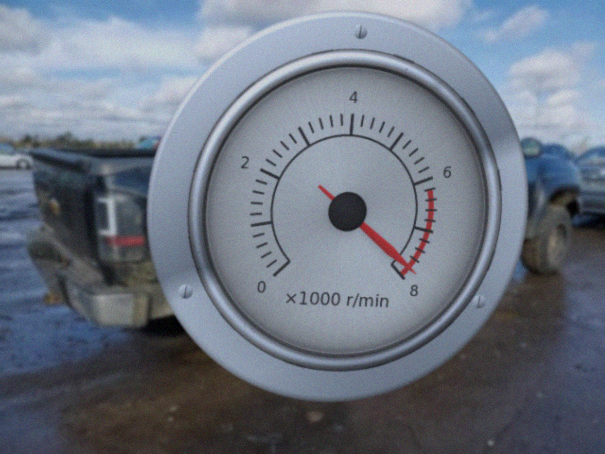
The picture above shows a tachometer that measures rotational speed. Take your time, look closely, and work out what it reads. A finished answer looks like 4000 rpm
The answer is 7800 rpm
